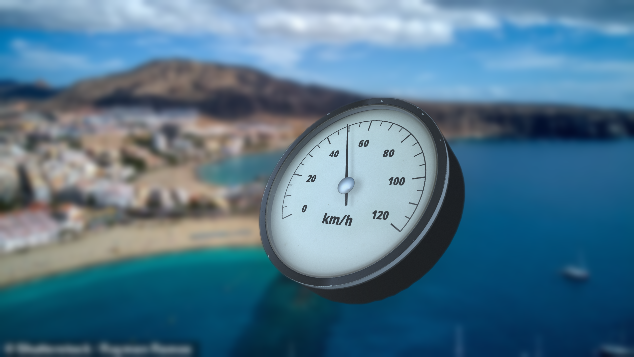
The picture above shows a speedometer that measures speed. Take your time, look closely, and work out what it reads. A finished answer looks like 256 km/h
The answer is 50 km/h
